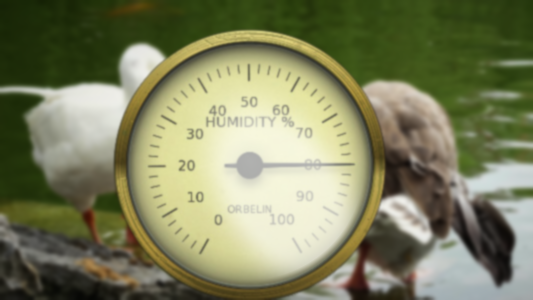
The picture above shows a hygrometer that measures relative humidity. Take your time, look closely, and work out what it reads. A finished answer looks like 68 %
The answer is 80 %
